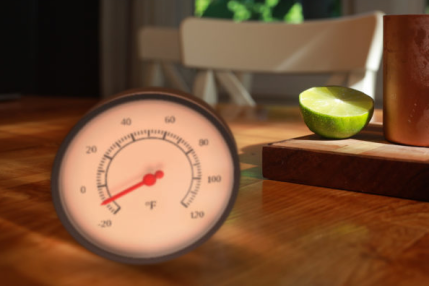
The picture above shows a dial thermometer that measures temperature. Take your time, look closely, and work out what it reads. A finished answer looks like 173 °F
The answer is -10 °F
